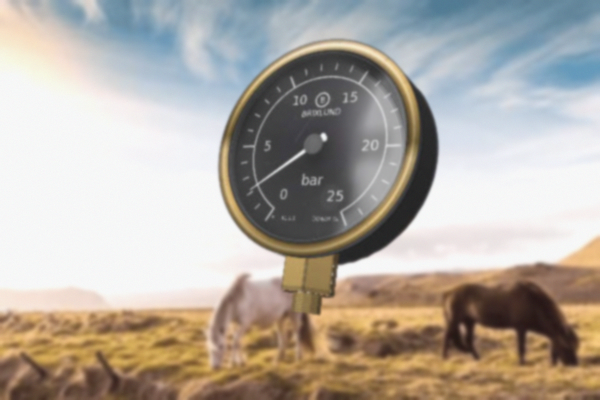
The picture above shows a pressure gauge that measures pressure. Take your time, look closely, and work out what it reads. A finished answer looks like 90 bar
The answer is 2 bar
